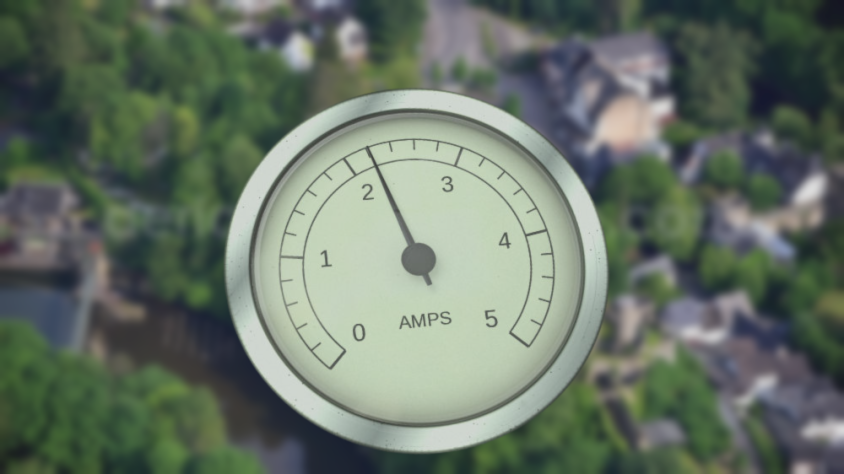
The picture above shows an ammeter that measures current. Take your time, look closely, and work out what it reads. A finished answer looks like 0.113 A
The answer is 2.2 A
